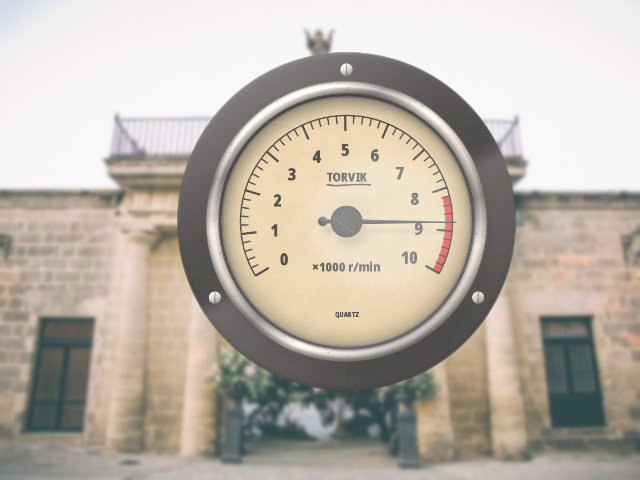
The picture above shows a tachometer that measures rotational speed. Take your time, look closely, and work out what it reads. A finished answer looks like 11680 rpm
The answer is 8800 rpm
